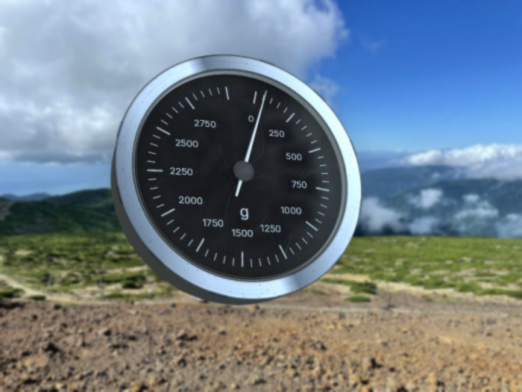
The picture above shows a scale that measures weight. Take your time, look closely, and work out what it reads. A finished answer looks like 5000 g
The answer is 50 g
